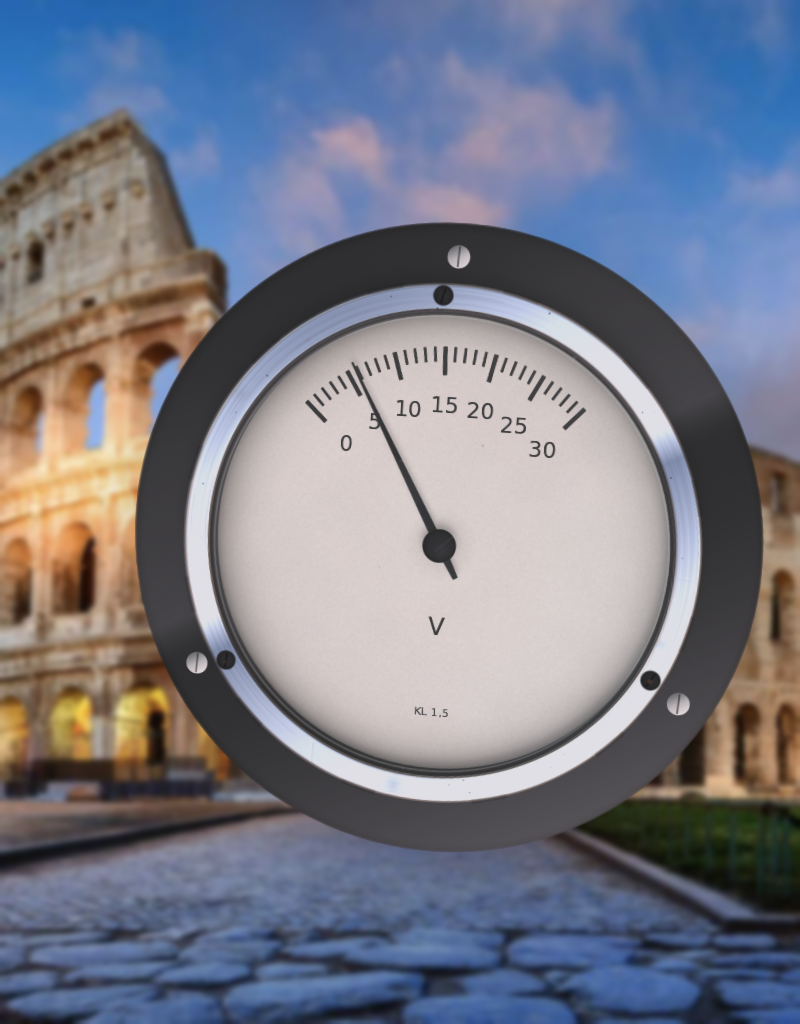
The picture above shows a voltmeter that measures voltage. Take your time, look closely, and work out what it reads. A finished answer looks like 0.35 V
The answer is 6 V
